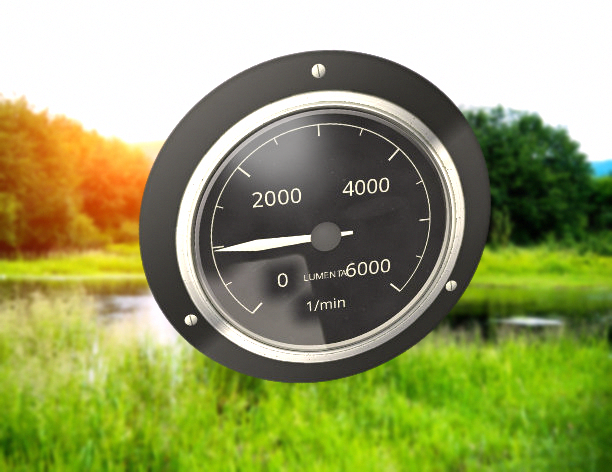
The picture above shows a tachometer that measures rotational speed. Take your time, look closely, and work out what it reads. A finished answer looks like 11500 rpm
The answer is 1000 rpm
